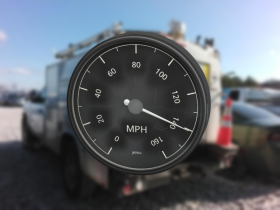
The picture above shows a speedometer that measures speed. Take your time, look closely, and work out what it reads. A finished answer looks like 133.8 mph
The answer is 140 mph
